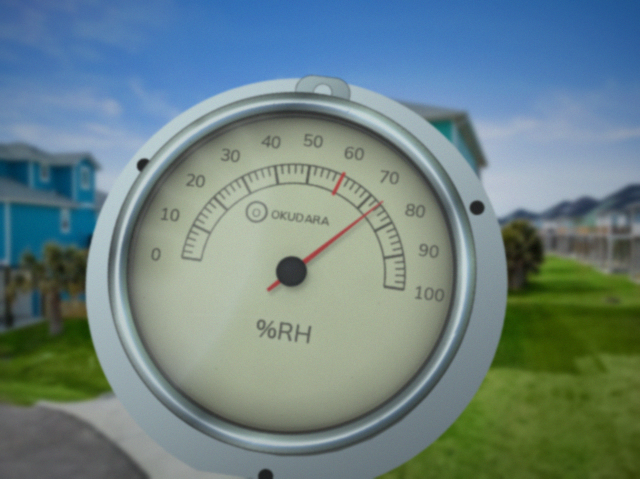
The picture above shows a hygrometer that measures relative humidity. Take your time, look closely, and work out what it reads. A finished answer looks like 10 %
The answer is 74 %
